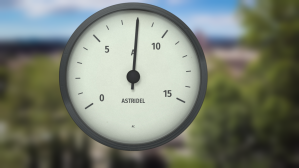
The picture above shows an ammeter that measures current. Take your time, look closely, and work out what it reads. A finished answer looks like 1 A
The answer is 8 A
